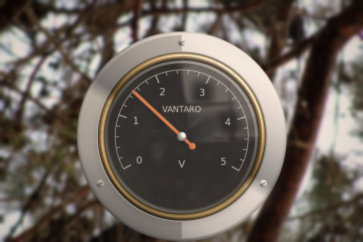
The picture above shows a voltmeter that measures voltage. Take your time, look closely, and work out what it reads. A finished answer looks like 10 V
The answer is 1.5 V
